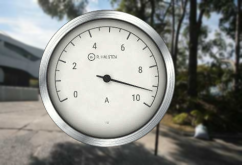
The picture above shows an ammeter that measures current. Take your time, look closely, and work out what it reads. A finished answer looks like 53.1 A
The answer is 9.25 A
